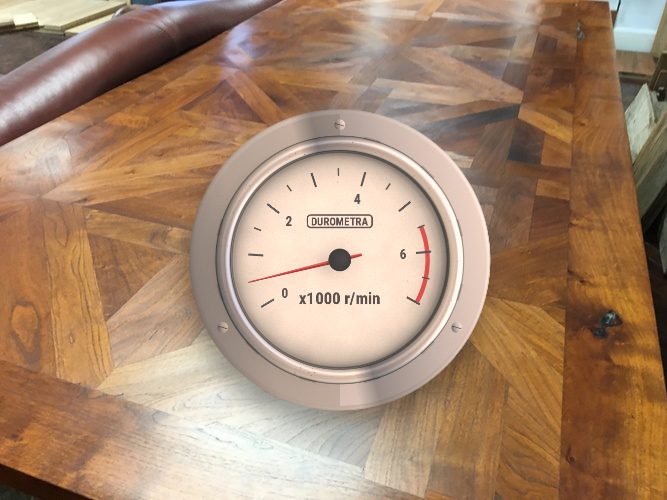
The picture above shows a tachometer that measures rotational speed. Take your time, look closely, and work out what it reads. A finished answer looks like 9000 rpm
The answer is 500 rpm
